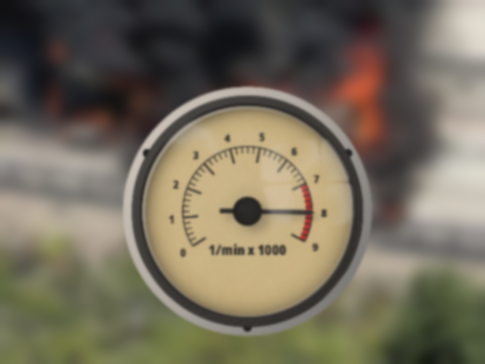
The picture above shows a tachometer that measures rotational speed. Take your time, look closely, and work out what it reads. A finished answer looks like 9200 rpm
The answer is 8000 rpm
